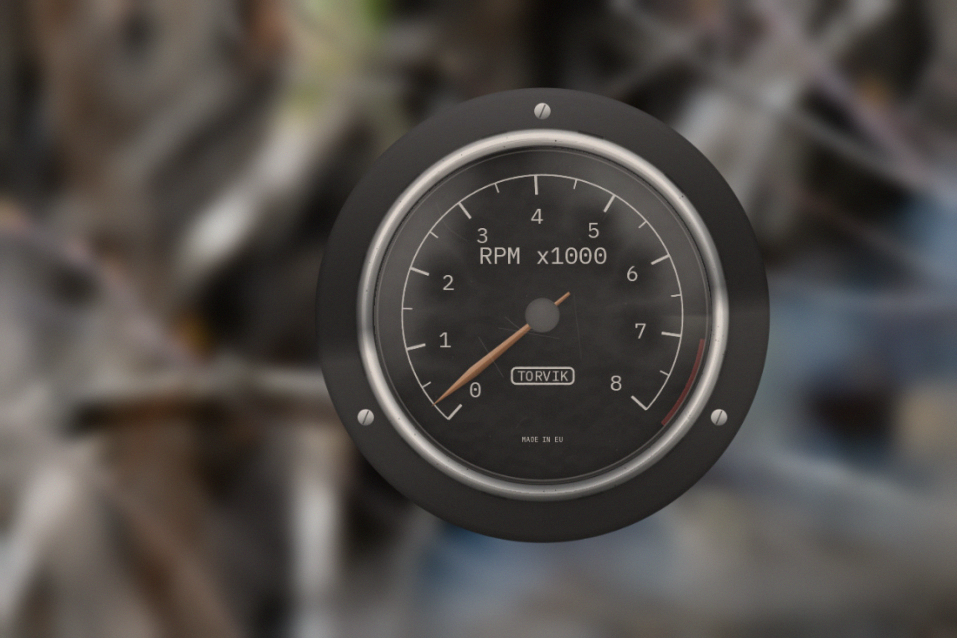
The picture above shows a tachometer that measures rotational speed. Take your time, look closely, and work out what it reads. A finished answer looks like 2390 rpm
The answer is 250 rpm
